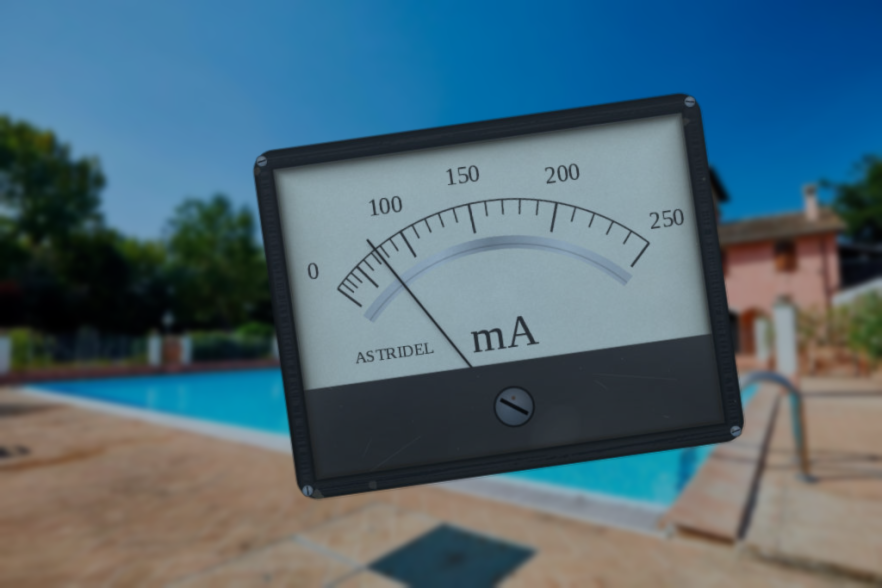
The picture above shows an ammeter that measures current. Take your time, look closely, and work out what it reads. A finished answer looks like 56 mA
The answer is 75 mA
